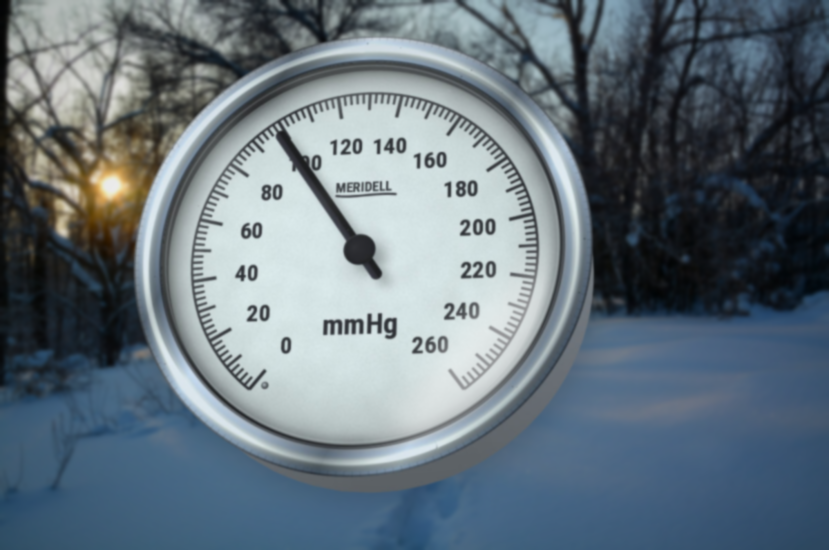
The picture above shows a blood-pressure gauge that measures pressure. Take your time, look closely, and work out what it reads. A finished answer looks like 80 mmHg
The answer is 98 mmHg
